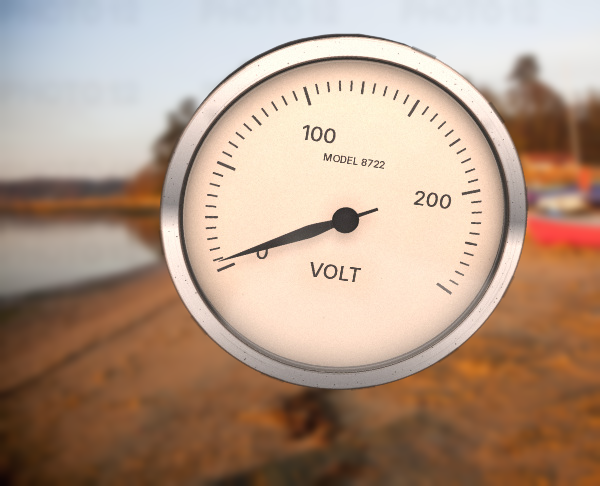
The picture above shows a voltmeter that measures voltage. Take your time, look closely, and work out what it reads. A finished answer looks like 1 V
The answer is 5 V
